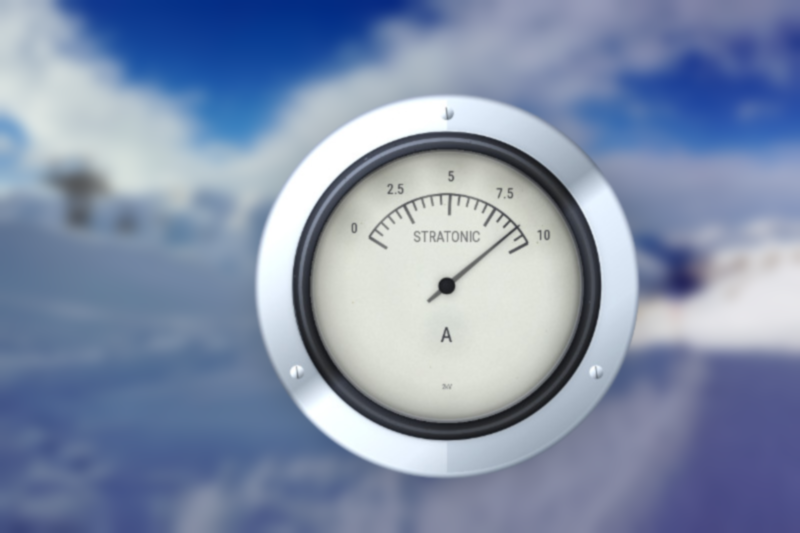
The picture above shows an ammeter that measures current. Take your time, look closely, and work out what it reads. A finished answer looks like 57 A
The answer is 9 A
